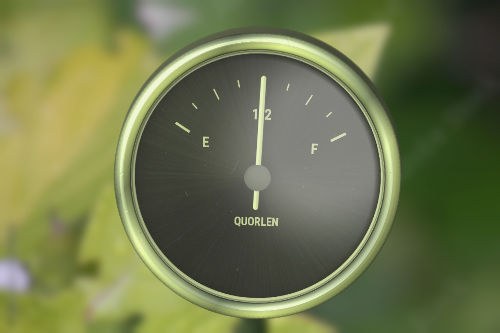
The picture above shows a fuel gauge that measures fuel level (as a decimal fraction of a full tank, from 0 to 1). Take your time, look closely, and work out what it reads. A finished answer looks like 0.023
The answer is 0.5
